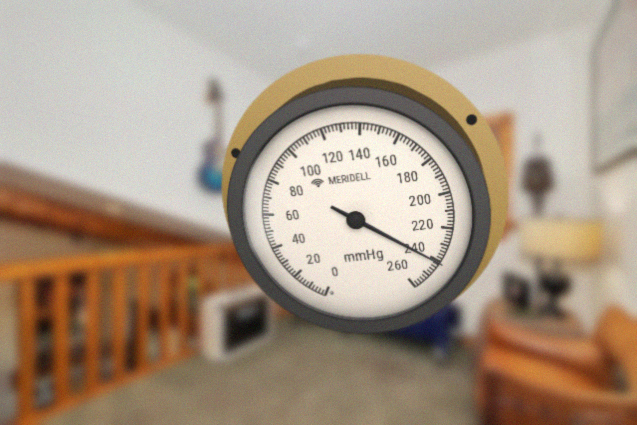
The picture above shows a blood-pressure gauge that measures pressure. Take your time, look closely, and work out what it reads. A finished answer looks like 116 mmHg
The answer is 240 mmHg
